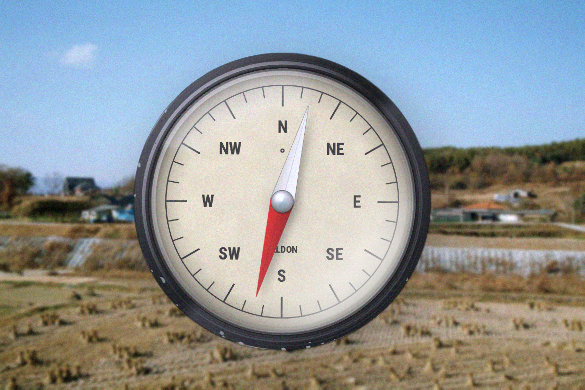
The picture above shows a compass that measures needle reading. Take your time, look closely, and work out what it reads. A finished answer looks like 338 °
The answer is 195 °
